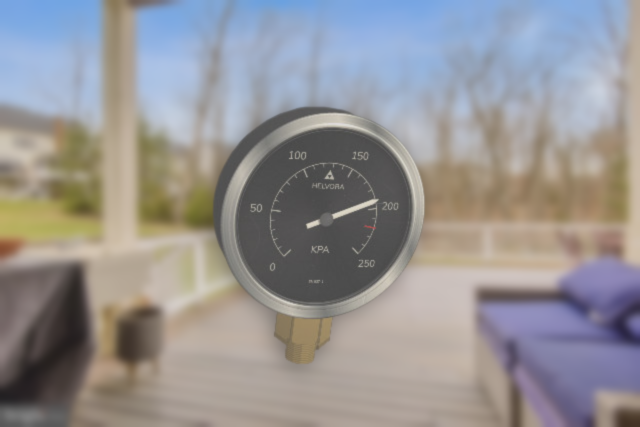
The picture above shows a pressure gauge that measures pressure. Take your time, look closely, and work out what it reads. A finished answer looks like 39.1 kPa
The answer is 190 kPa
